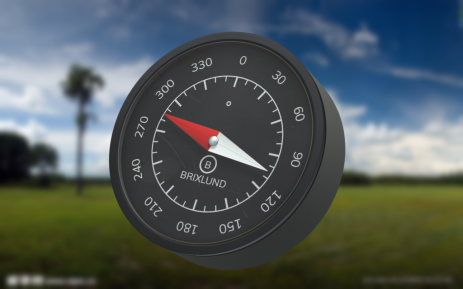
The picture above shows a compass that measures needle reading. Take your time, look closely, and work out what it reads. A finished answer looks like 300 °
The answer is 285 °
